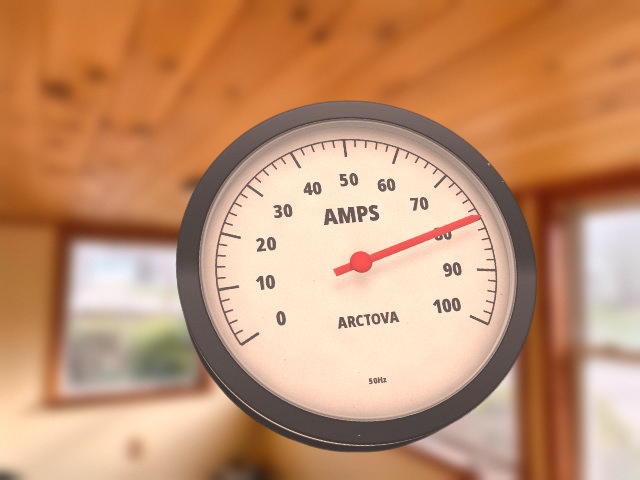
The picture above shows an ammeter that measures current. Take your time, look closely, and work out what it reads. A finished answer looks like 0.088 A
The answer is 80 A
